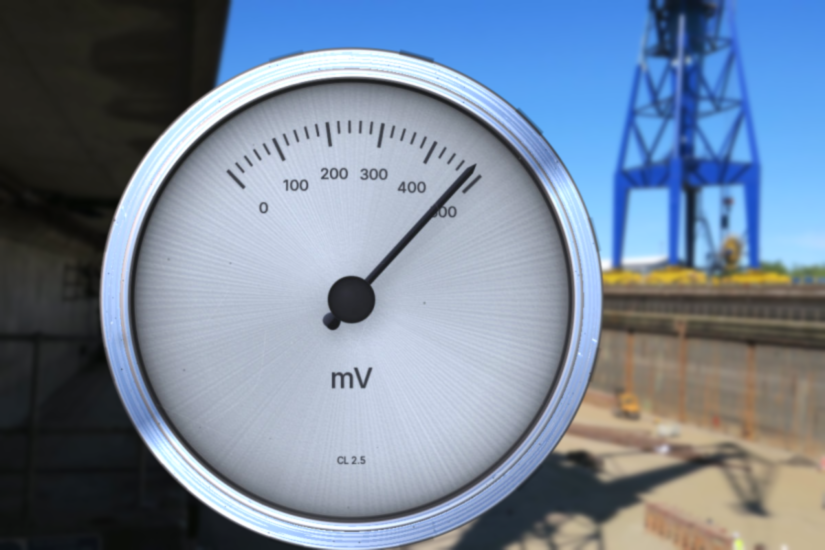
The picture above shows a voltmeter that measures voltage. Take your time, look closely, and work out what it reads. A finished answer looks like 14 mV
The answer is 480 mV
